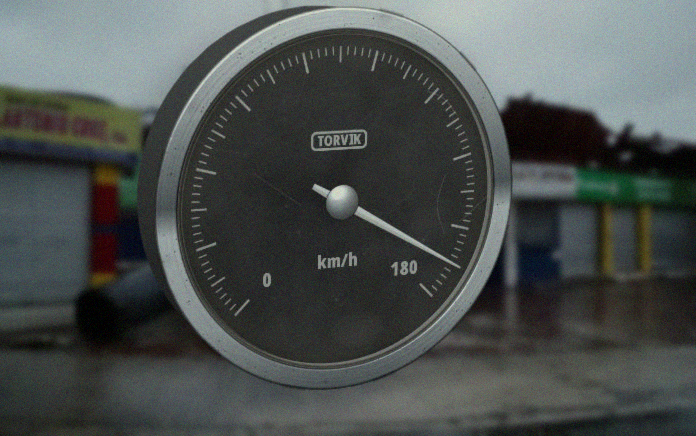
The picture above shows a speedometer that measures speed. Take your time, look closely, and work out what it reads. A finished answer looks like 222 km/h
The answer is 170 km/h
